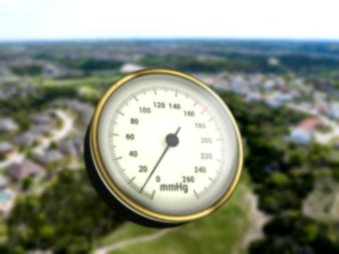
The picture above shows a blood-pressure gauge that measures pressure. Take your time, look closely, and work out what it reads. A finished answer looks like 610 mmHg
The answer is 10 mmHg
